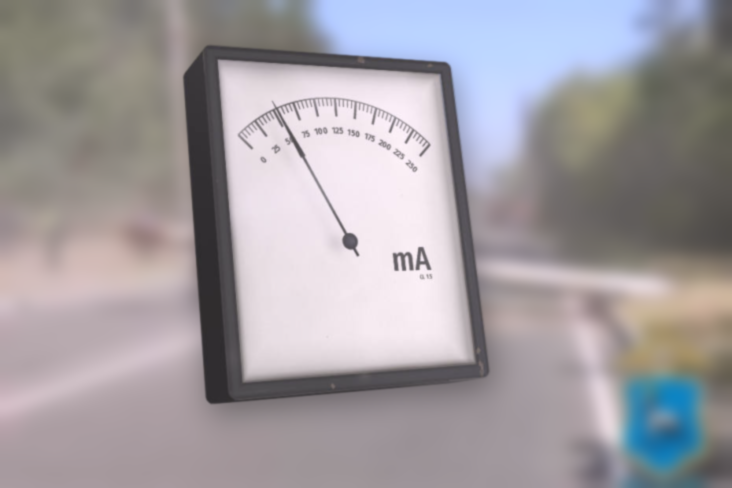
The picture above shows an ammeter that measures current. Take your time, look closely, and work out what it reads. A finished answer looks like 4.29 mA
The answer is 50 mA
